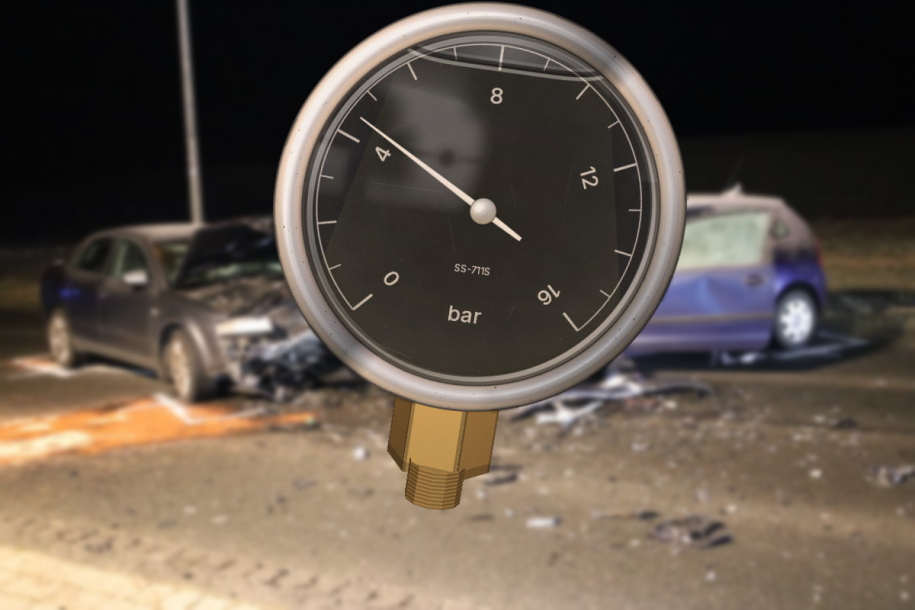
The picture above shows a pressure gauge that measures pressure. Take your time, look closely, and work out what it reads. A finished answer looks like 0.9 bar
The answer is 4.5 bar
